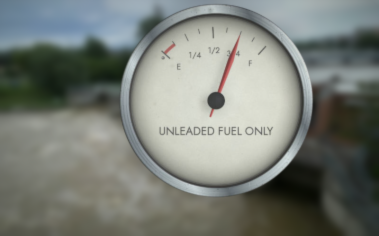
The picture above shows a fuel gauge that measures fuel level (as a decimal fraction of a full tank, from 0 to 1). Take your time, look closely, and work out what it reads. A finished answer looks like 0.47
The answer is 0.75
